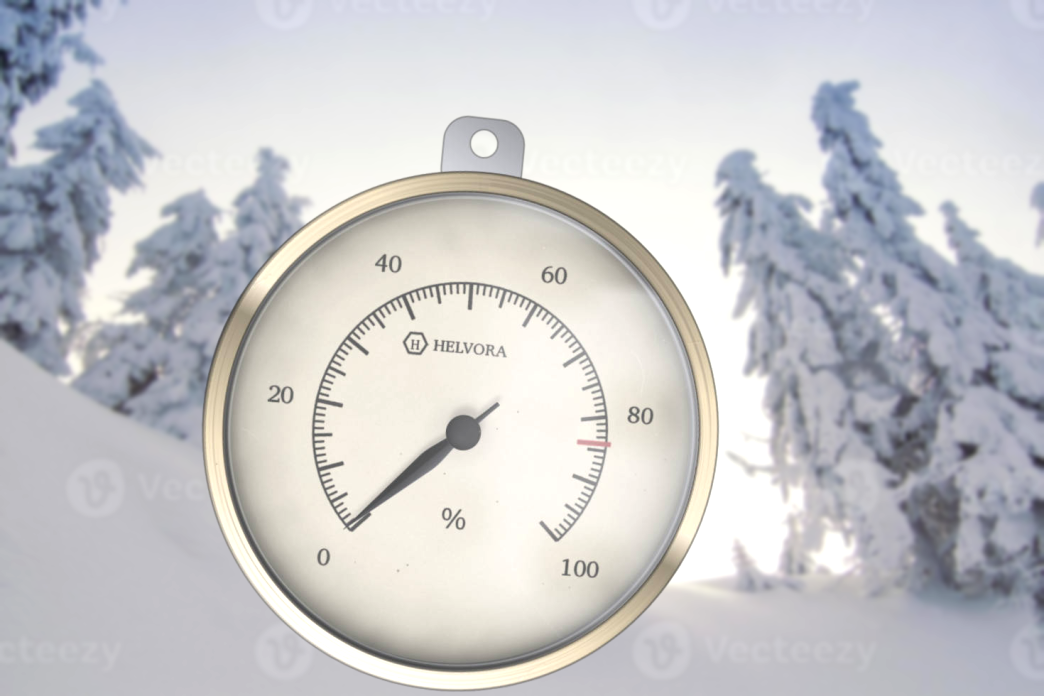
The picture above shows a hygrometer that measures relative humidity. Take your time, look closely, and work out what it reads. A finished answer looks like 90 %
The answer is 1 %
